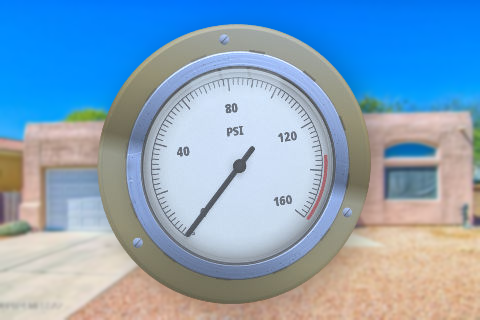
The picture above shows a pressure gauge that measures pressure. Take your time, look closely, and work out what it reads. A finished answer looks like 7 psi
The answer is 0 psi
